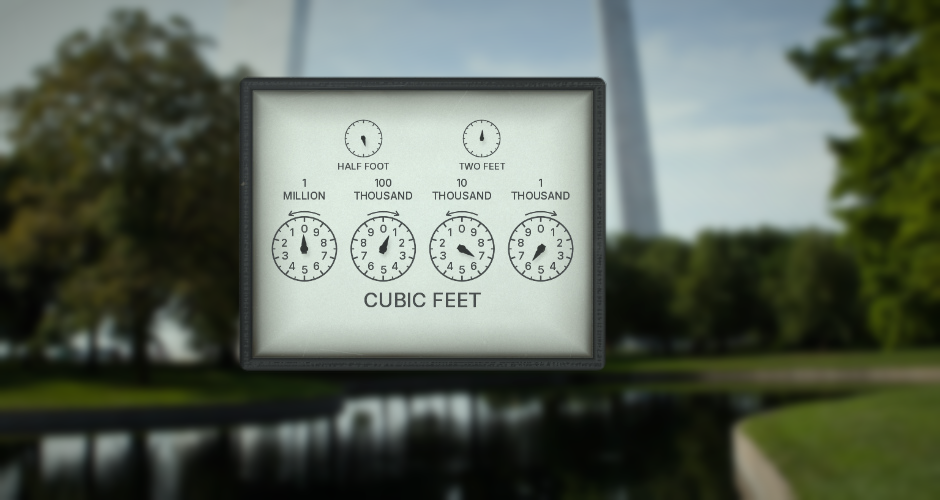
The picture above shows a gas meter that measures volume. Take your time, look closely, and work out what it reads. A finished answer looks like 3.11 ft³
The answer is 6600 ft³
